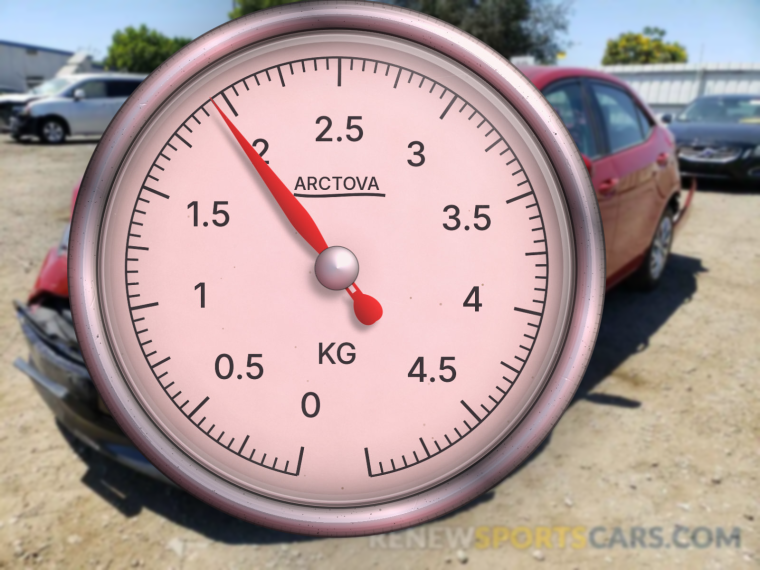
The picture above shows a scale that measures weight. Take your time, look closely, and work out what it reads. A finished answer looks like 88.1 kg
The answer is 1.95 kg
